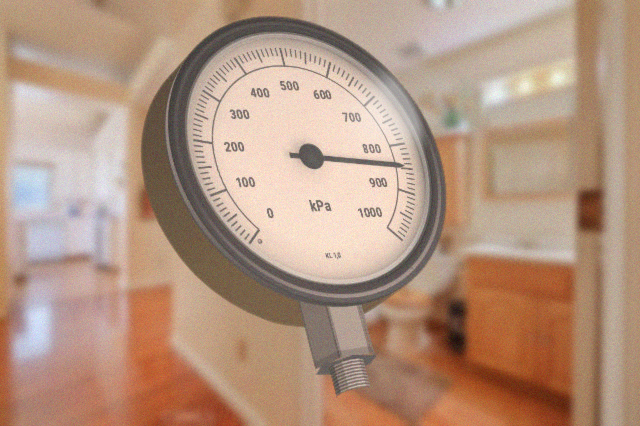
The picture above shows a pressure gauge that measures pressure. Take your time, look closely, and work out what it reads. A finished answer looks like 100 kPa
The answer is 850 kPa
